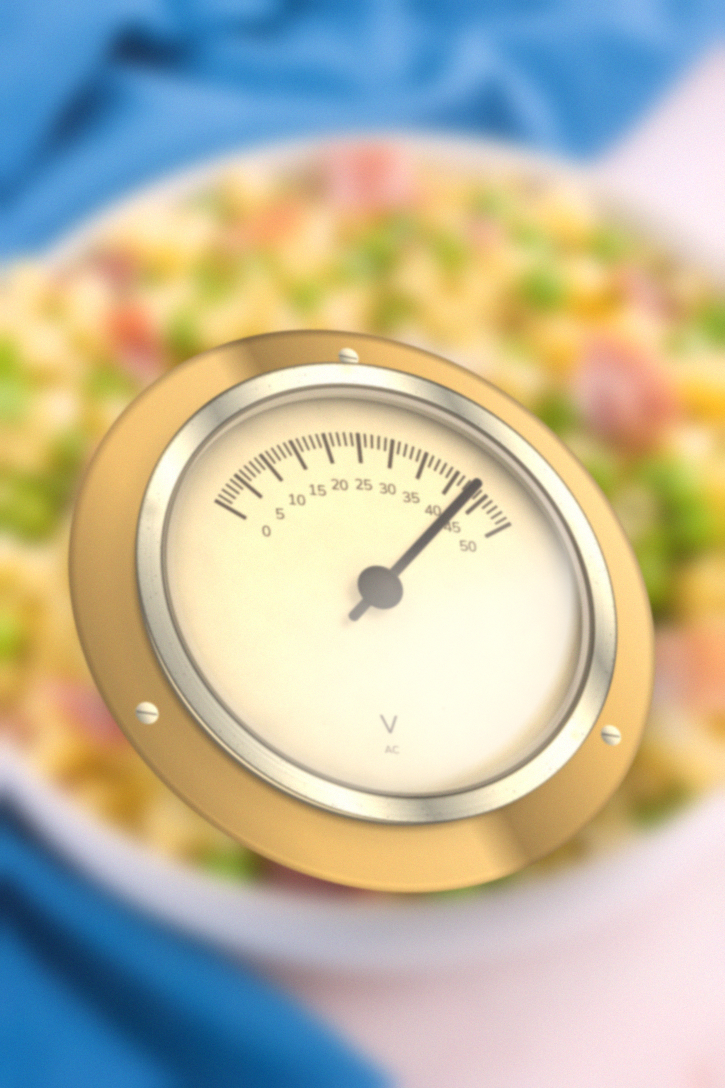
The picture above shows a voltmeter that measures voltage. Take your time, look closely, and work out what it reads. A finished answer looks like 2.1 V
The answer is 43 V
